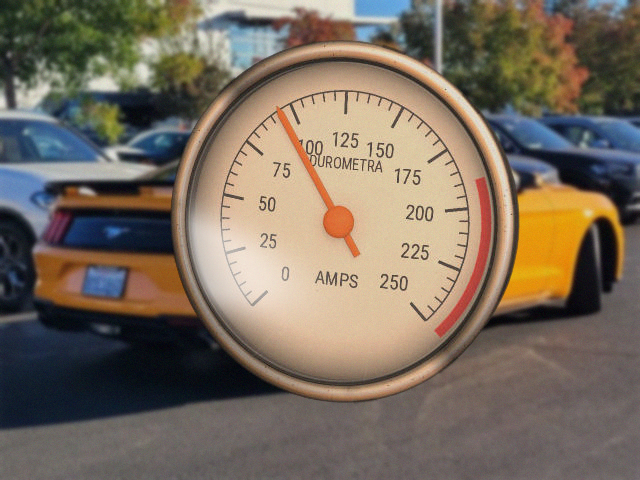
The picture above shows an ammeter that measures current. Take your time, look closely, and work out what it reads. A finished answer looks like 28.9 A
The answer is 95 A
